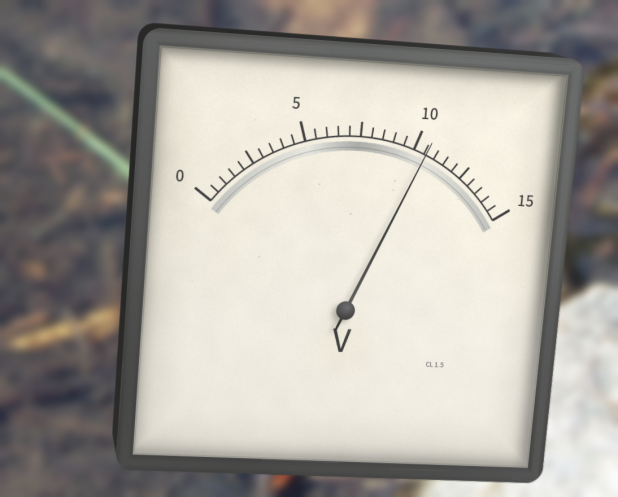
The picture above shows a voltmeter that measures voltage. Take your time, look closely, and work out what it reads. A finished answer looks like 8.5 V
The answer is 10.5 V
